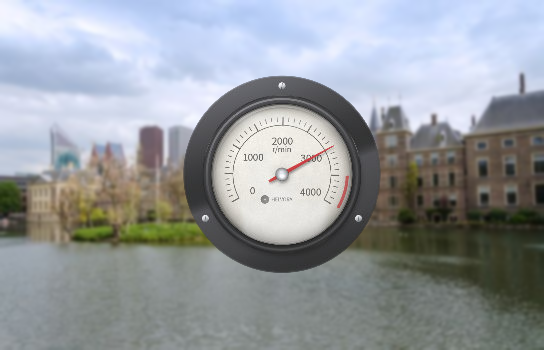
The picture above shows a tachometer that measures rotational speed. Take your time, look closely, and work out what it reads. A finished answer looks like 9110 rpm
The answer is 3000 rpm
